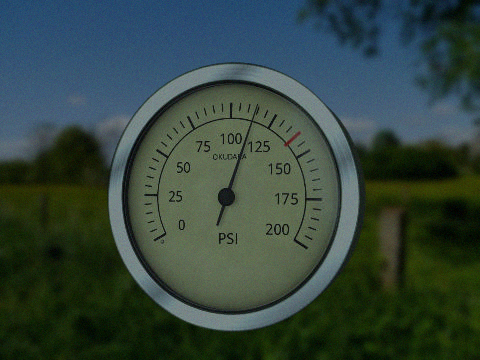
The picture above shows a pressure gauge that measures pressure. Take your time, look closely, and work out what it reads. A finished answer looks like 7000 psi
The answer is 115 psi
